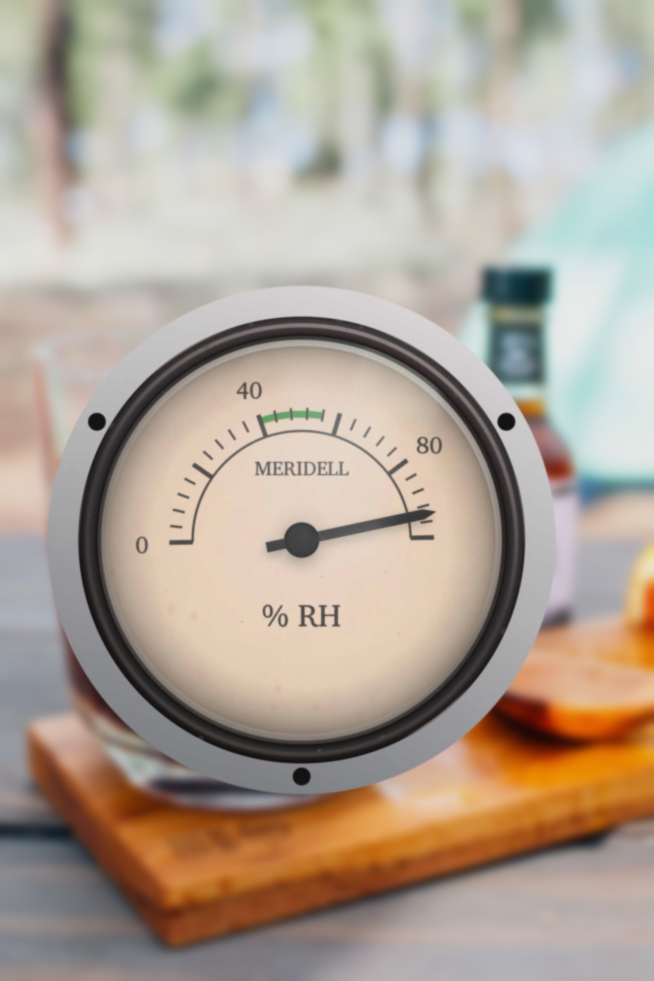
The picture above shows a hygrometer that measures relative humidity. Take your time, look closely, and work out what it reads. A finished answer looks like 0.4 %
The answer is 94 %
